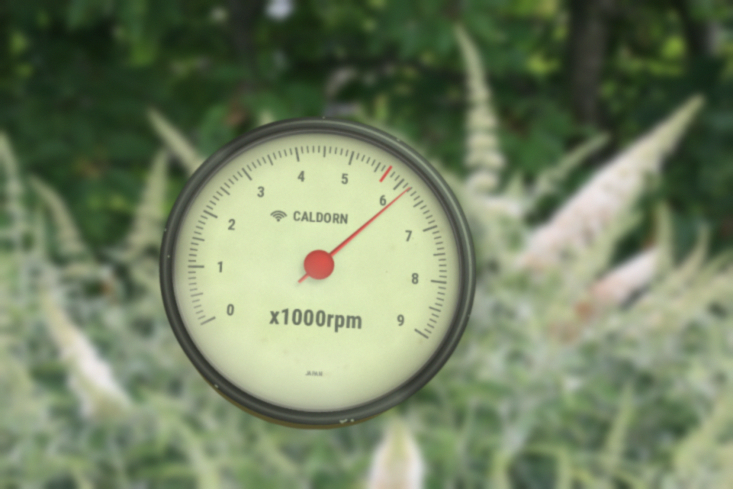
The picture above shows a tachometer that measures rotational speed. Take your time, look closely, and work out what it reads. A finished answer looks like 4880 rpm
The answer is 6200 rpm
